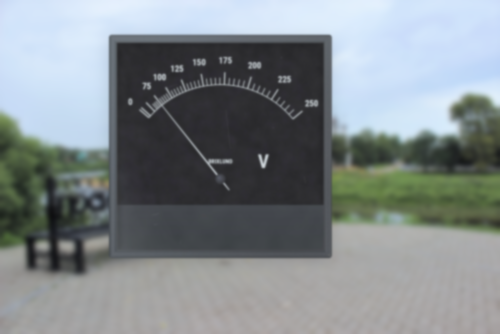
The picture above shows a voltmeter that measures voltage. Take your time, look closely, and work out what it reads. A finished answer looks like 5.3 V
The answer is 75 V
